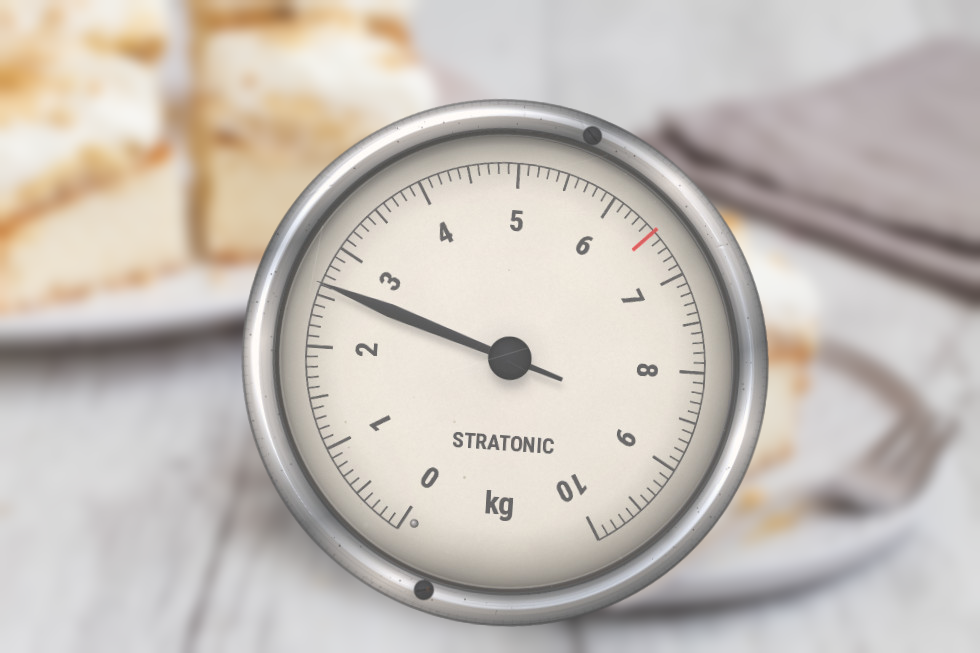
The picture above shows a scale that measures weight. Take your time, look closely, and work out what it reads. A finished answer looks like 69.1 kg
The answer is 2.6 kg
